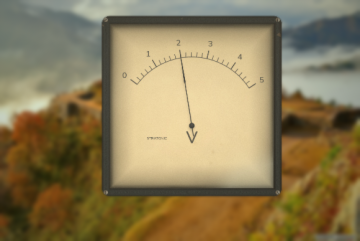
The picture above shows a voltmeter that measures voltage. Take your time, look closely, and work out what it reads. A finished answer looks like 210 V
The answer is 2 V
